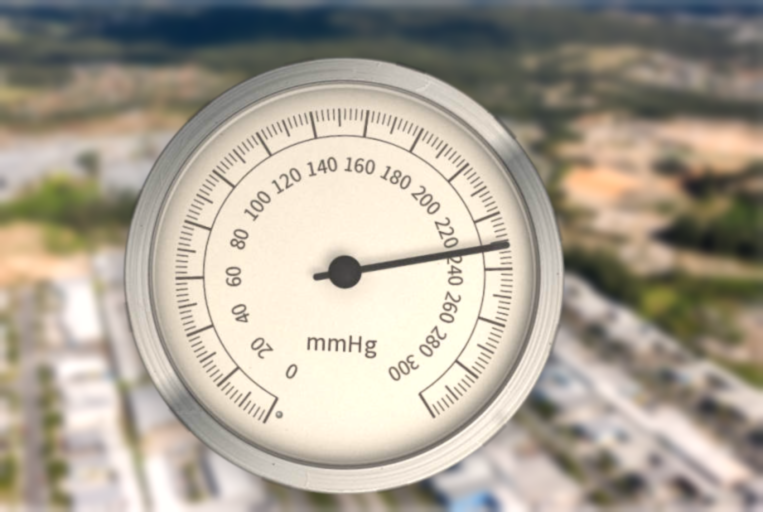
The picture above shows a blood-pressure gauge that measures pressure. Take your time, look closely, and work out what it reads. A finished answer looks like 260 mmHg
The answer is 232 mmHg
